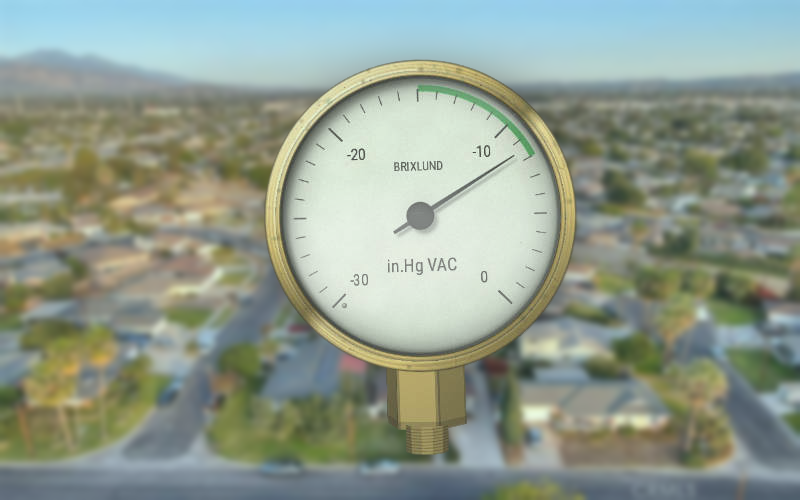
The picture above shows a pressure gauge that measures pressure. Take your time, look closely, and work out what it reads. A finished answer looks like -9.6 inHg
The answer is -8.5 inHg
